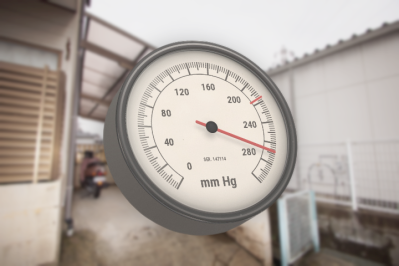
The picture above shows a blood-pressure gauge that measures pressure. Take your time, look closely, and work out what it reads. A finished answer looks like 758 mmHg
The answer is 270 mmHg
